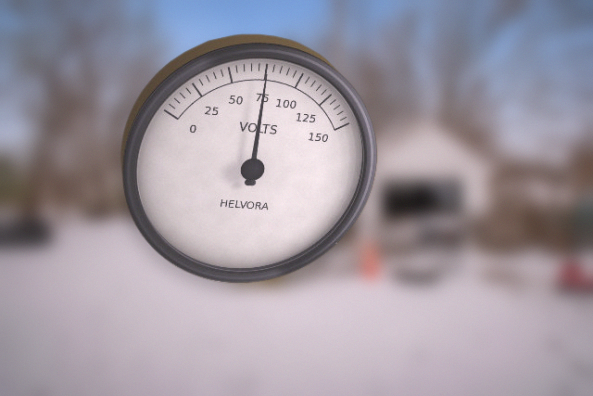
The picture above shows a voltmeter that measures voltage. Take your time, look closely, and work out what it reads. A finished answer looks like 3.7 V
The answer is 75 V
